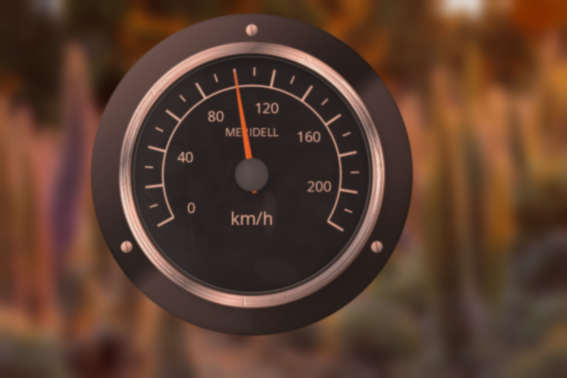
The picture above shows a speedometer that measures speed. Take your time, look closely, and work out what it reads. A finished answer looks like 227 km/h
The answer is 100 km/h
